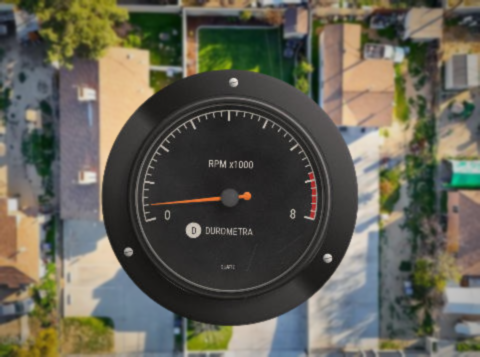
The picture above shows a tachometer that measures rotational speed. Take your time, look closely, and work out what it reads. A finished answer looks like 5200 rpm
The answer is 400 rpm
